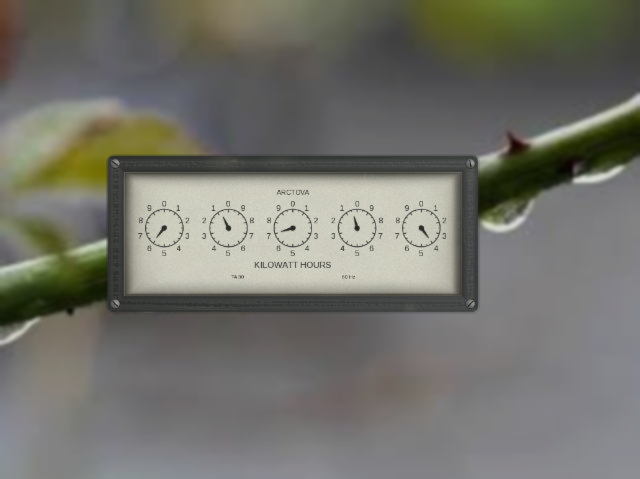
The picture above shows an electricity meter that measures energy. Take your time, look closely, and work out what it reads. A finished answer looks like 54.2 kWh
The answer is 60704 kWh
